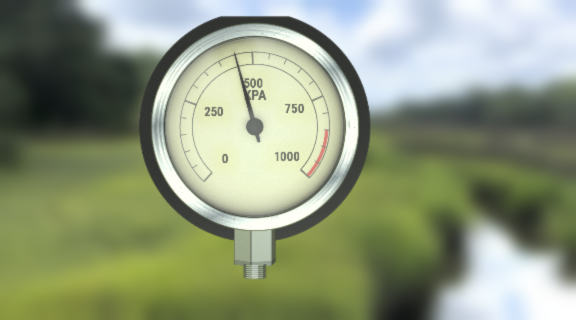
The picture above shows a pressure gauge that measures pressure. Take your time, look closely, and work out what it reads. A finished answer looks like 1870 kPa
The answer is 450 kPa
